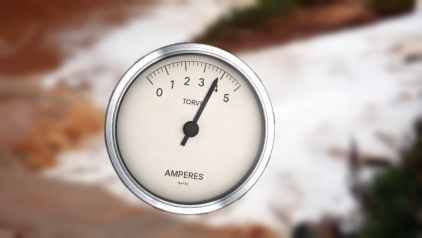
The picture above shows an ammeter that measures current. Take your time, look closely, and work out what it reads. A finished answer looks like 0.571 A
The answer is 3.8 A
